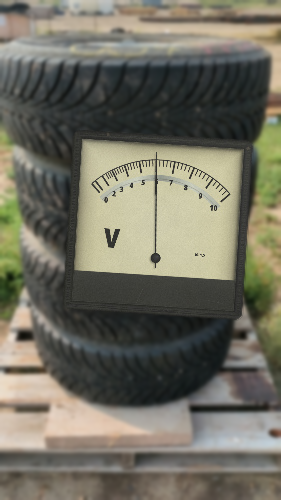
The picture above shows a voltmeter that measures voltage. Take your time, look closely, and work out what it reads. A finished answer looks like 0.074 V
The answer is 6 V
